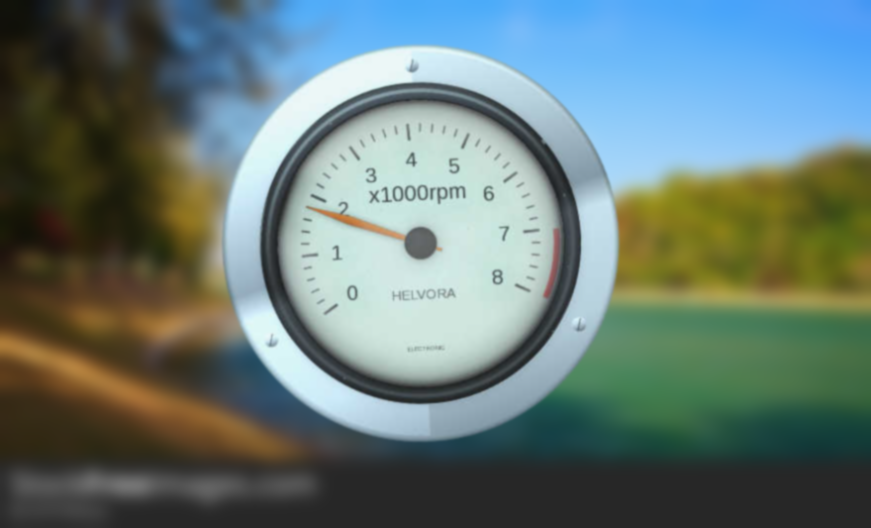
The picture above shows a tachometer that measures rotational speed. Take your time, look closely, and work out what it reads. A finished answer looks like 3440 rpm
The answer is 1800 rpm
